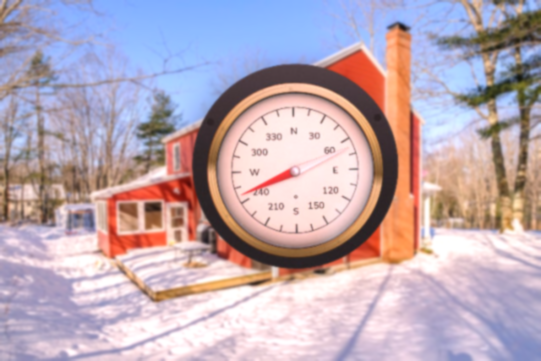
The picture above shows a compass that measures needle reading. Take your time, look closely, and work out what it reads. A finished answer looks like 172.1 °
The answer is 247.5 °
